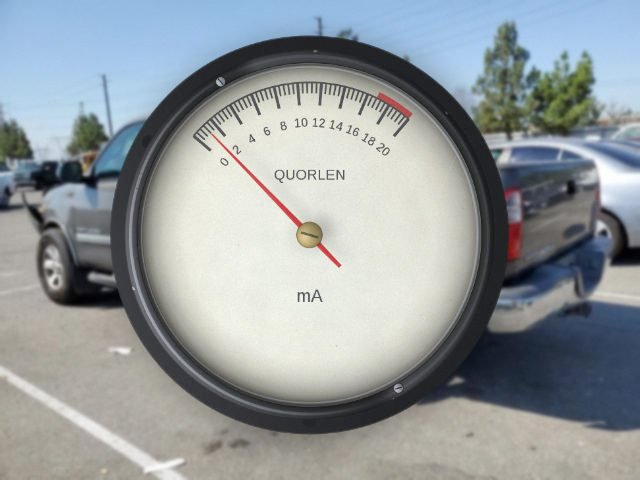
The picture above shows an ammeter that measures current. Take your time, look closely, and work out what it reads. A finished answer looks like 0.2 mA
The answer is 1.2 mA
